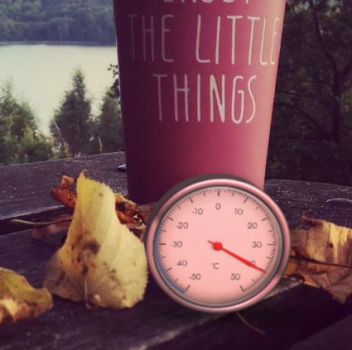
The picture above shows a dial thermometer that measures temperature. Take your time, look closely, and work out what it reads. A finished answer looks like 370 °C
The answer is 40 °C
